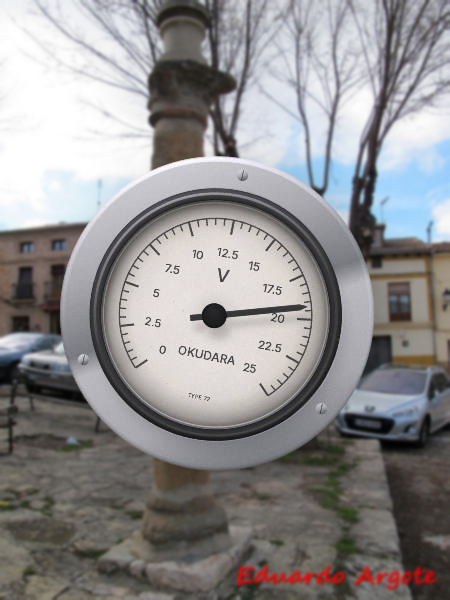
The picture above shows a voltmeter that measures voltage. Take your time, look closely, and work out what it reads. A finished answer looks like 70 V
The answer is 19.25 V
